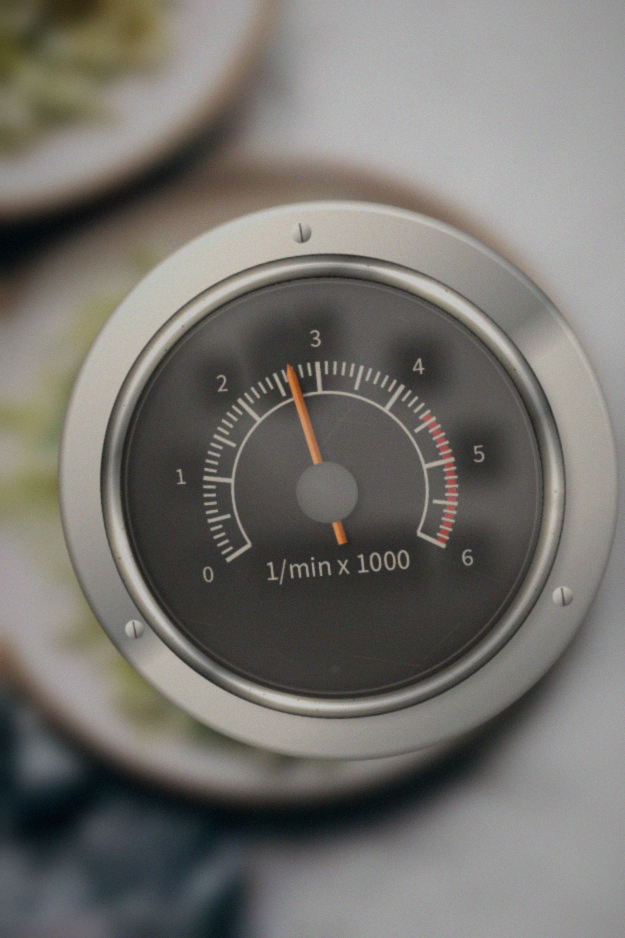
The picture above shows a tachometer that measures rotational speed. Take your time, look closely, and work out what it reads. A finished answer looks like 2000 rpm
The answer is 2700 rpm
